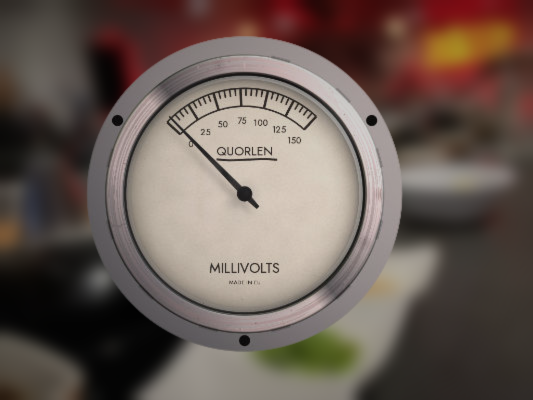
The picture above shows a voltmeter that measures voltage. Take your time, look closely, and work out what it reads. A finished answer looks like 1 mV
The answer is 5 mV
